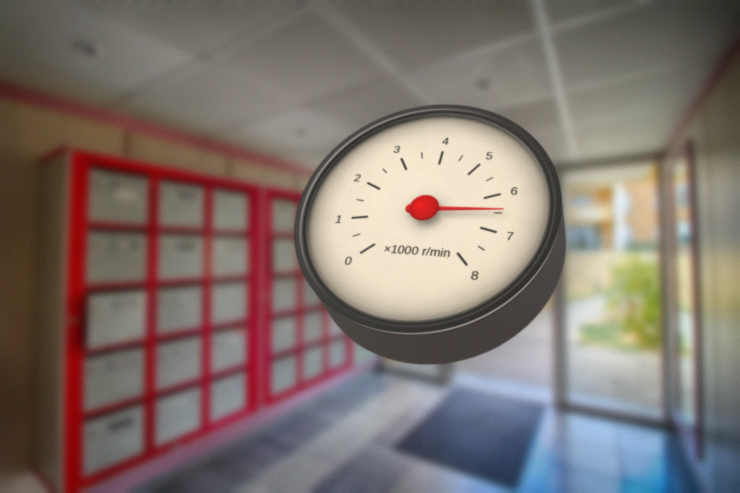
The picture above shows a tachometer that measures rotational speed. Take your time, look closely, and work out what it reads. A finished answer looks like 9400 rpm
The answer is 6500 rpm
